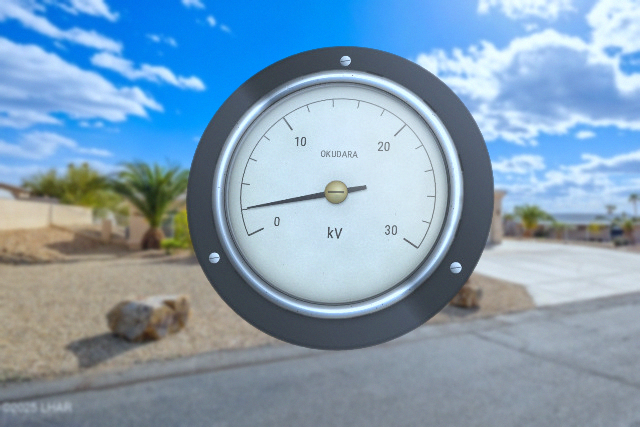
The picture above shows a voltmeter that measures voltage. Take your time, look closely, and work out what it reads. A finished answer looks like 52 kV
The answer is 2 kV
